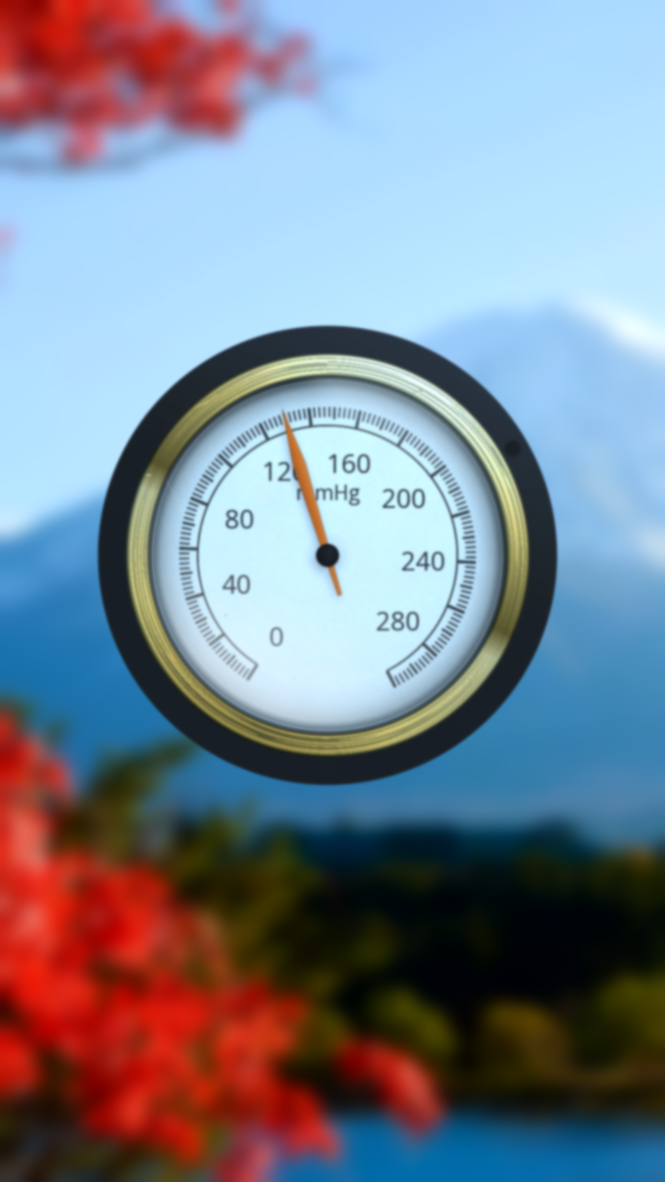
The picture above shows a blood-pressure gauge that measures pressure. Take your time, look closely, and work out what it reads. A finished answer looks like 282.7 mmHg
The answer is 130 mmHg
